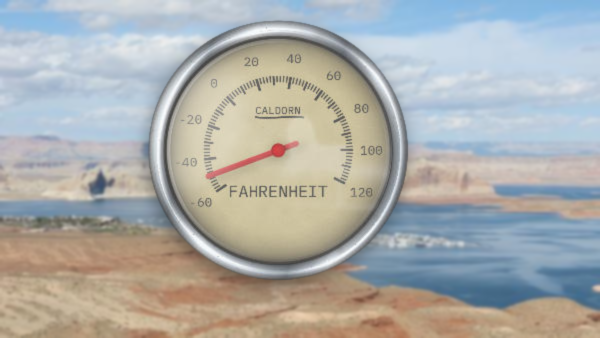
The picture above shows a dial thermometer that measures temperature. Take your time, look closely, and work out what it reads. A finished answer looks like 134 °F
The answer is -50 °F
